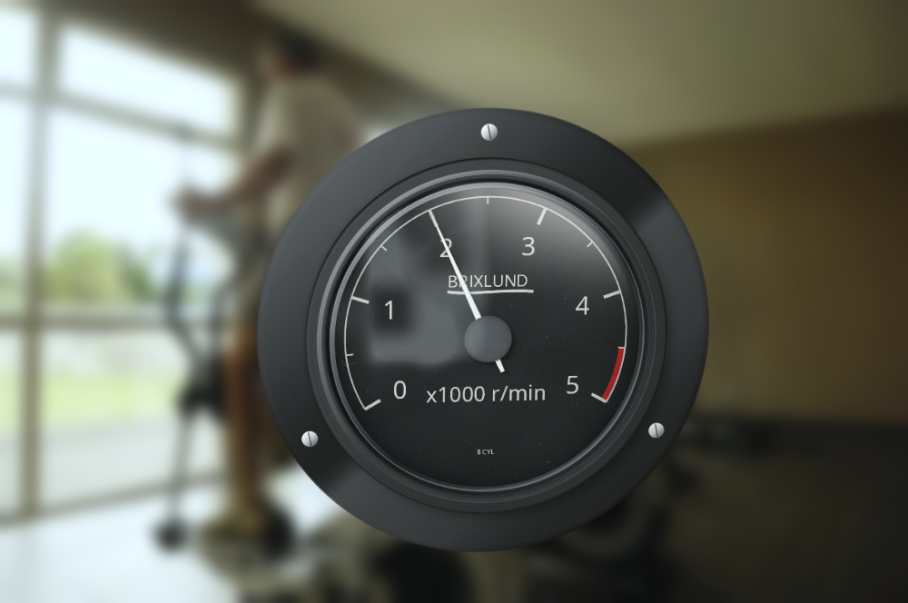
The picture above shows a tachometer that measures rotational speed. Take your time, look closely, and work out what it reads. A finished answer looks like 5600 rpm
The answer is 2000 rpm
